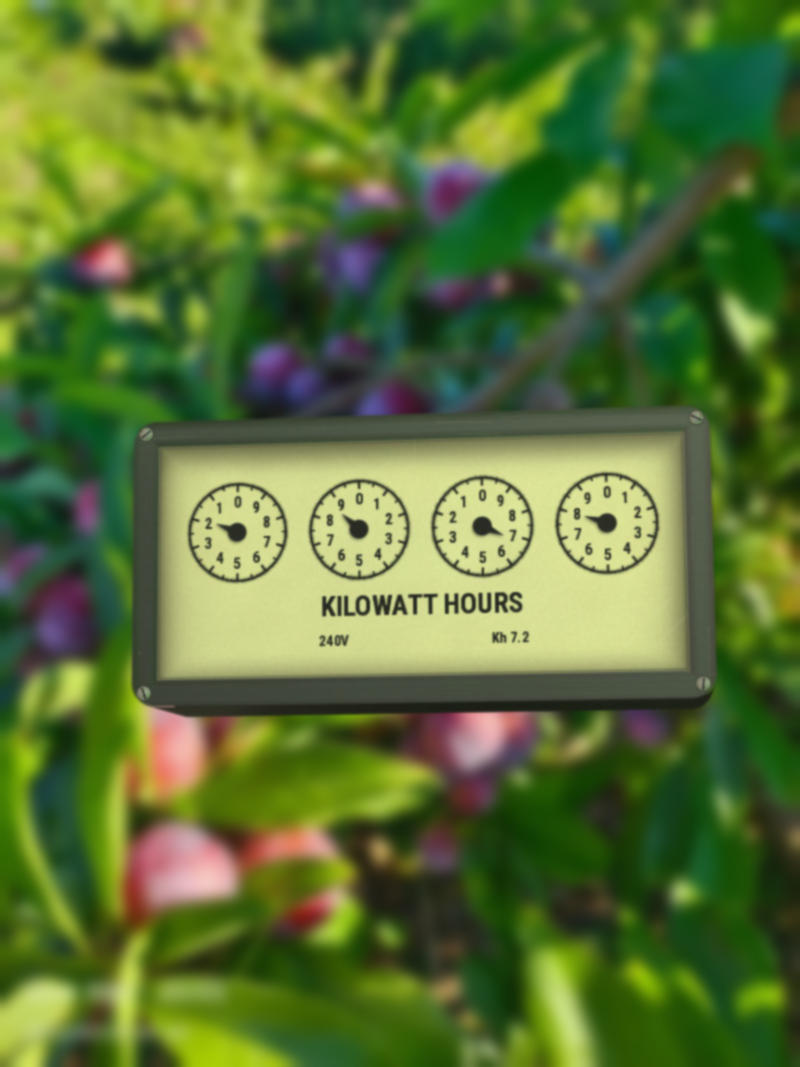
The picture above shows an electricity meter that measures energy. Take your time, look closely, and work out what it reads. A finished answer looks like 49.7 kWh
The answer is 1868 kWh
